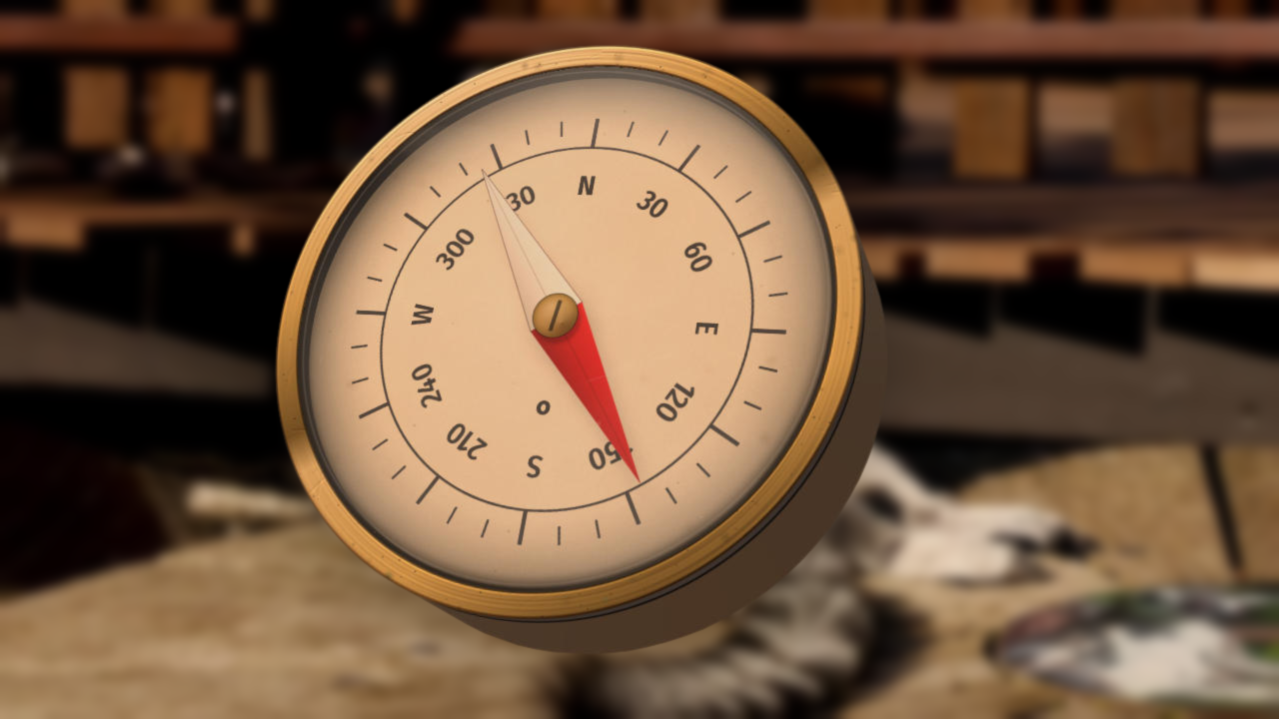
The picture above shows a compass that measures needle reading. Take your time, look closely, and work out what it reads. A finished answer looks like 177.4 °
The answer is 145 °
